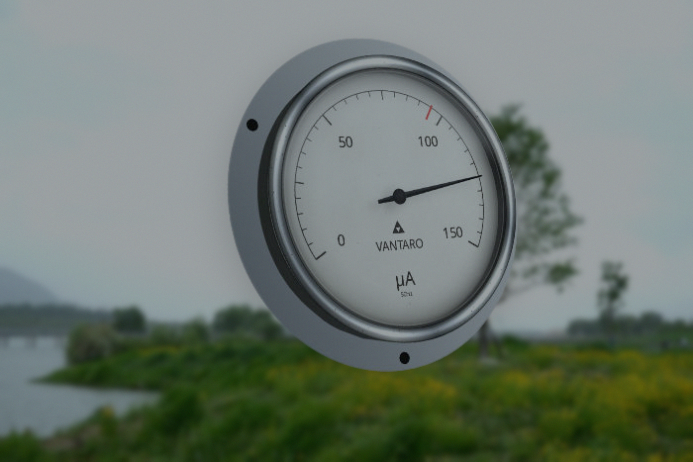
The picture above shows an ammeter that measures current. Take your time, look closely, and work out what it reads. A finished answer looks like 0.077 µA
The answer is 125 µA
